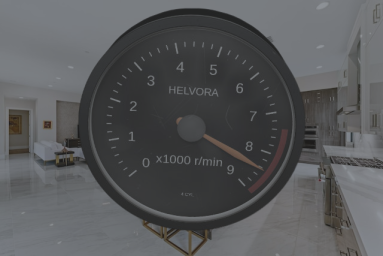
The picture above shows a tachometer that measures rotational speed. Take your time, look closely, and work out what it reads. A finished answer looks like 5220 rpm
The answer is 8400 rpm
